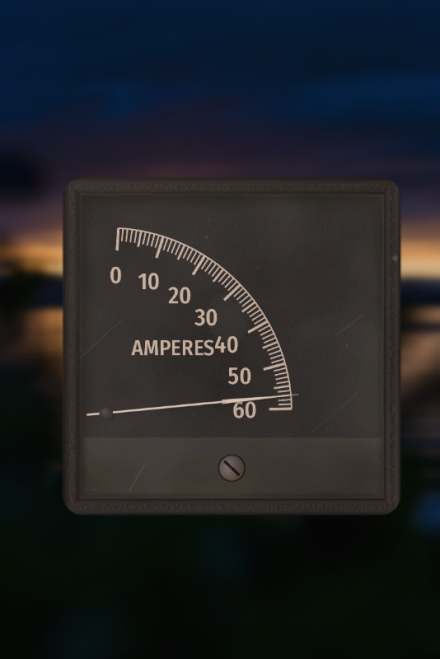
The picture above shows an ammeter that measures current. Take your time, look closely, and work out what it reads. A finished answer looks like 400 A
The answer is 57 A
